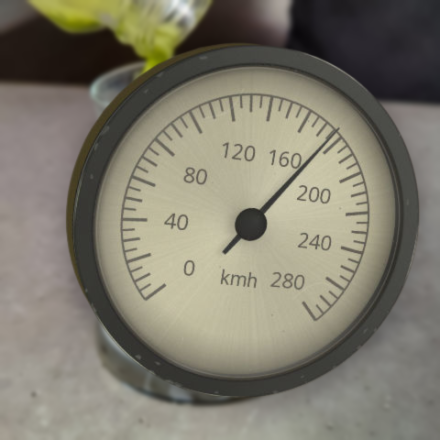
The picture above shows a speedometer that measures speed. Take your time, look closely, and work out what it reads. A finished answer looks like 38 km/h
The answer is 175 km/h
